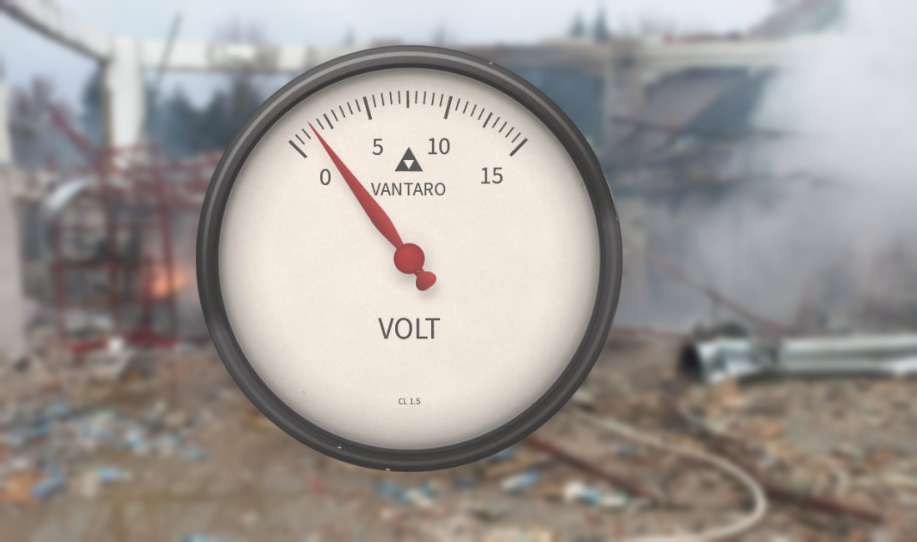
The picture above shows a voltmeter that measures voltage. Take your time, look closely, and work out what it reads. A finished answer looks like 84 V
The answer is 1.5 V
